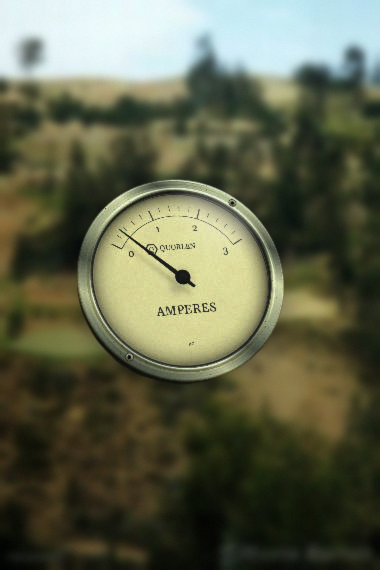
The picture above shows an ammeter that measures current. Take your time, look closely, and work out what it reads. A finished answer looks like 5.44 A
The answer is 0.3 A
